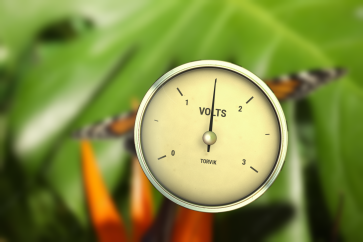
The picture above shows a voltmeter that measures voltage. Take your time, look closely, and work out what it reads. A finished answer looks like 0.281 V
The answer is 1.5 V
